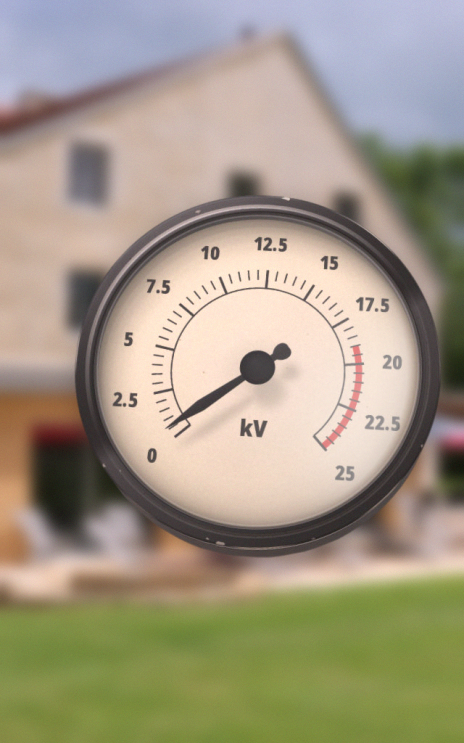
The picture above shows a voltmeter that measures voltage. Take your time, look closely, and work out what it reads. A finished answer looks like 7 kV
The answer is 0.5 kV
